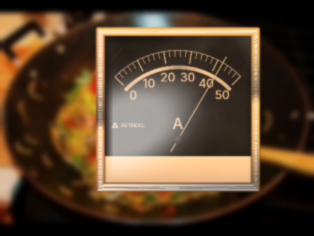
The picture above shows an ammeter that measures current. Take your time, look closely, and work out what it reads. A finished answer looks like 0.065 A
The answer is 42 A
